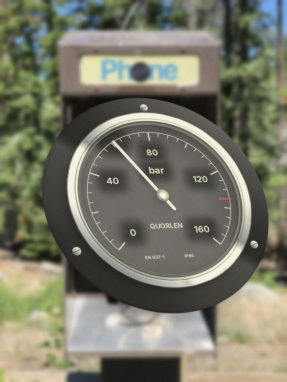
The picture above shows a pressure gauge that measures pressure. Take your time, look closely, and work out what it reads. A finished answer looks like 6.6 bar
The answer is 60 bar
